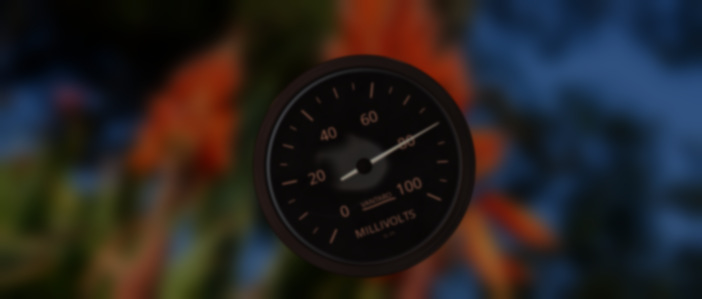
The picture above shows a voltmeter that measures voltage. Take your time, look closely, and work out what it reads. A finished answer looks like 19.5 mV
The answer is 80 mV
